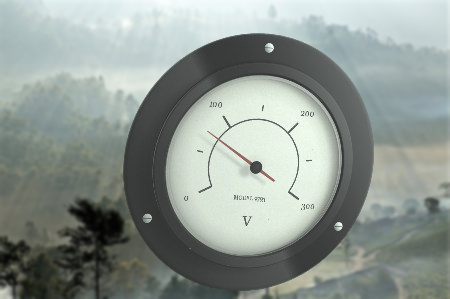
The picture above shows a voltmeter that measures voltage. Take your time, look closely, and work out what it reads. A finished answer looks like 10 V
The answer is 75 V
